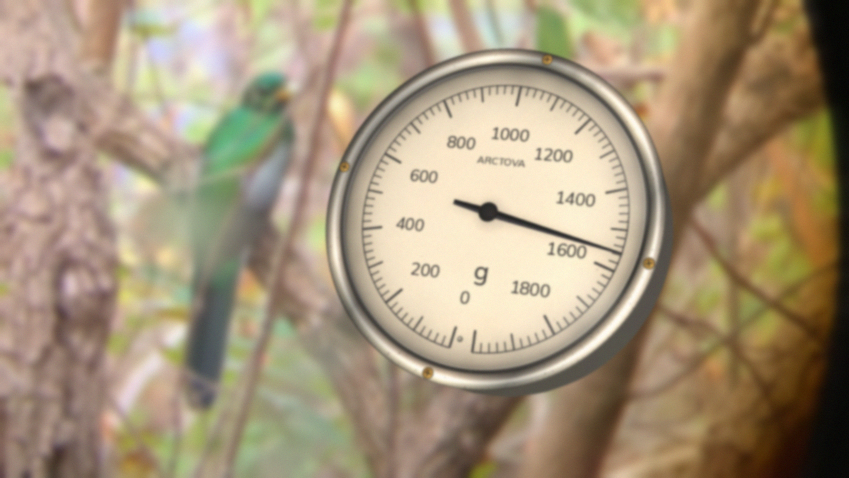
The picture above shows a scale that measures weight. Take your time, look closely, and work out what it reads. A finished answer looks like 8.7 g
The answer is 1560 g
